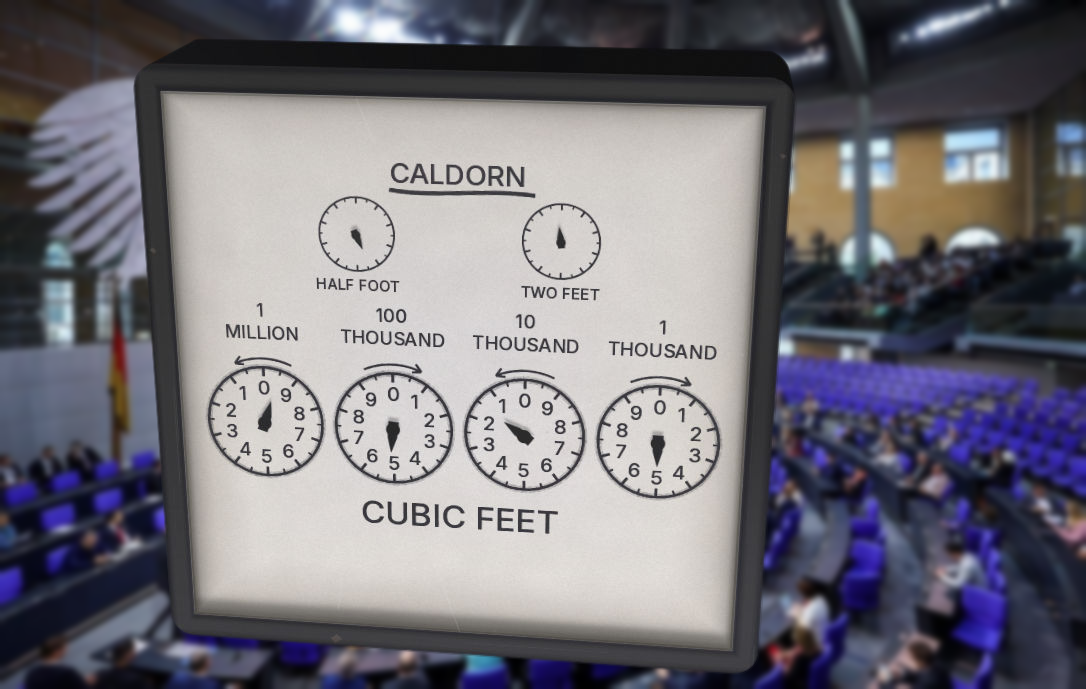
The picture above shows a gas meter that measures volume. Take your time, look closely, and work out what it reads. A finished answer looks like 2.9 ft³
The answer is 951500 ft³
